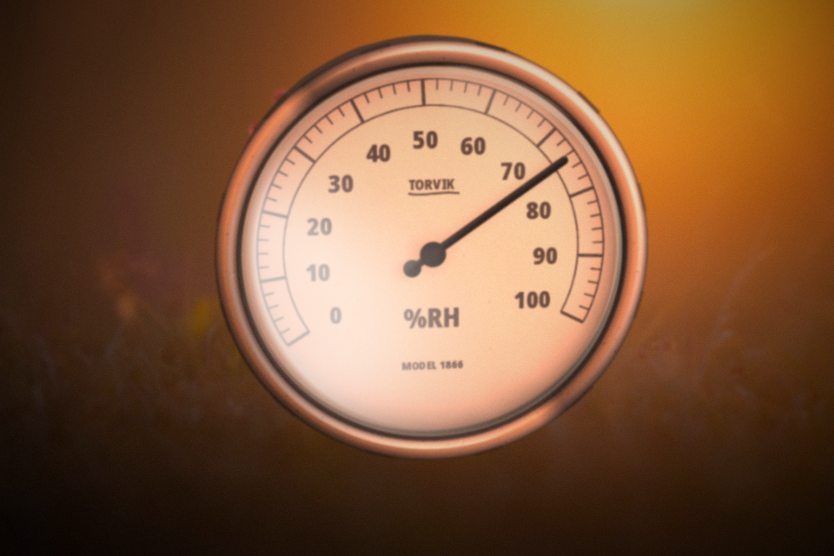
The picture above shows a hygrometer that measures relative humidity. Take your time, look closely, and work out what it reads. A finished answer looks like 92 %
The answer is 74 %
